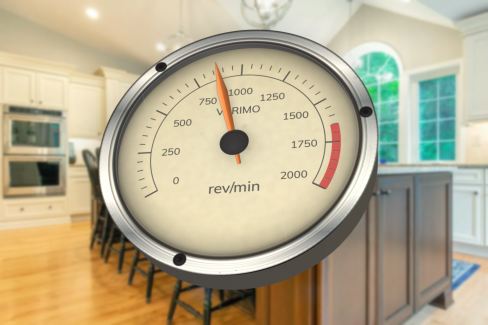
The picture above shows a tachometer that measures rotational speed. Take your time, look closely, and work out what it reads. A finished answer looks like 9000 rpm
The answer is 875 rpm
